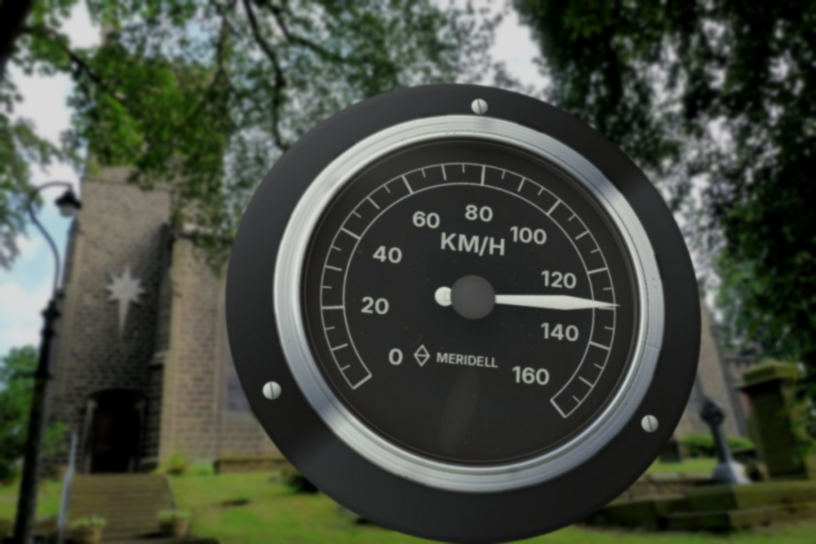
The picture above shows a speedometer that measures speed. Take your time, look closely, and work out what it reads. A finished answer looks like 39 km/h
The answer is 130 km/h
